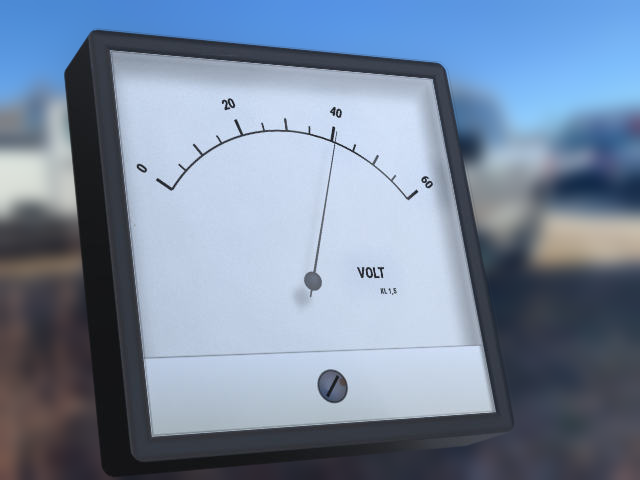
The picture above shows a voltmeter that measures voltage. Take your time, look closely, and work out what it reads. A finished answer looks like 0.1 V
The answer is 40 V
